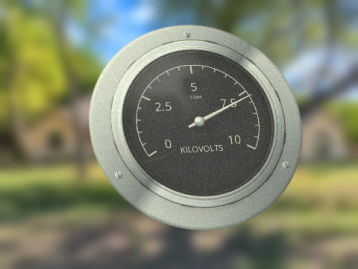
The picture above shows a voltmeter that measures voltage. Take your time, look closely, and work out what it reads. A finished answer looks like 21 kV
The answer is 7.75 kV
